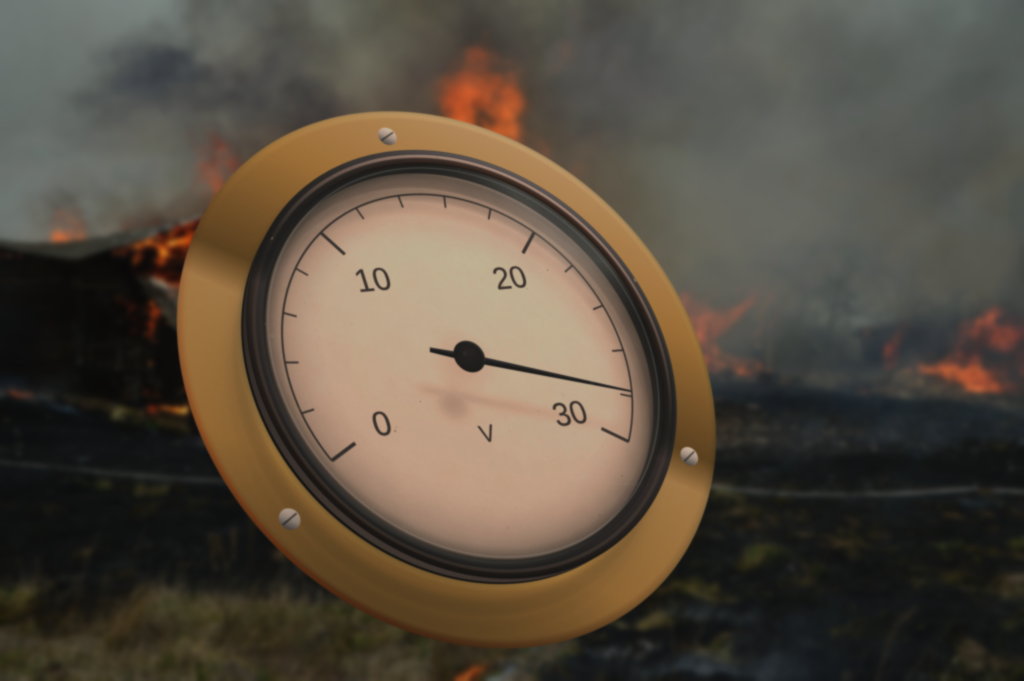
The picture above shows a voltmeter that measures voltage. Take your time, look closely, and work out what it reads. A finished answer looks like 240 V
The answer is 28 V
